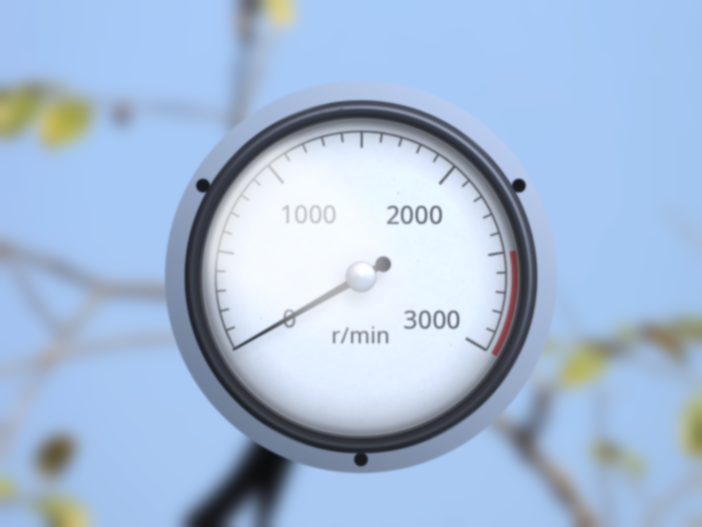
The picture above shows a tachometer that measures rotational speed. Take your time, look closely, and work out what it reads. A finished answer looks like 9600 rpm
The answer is 0 rpm
